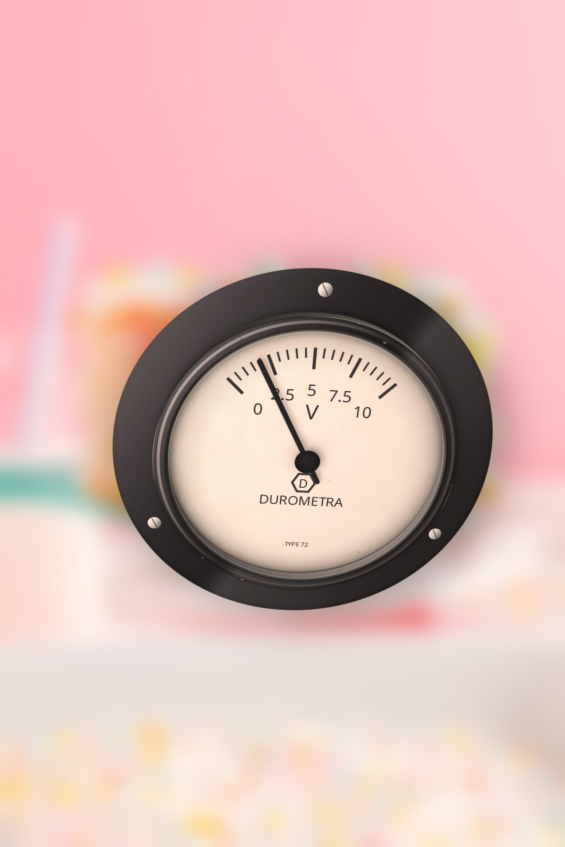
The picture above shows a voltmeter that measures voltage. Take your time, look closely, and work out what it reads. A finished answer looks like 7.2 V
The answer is 2 V
